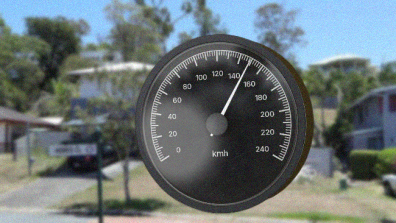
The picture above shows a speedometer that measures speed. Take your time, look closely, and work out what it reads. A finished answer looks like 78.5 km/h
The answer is 150 km/h
